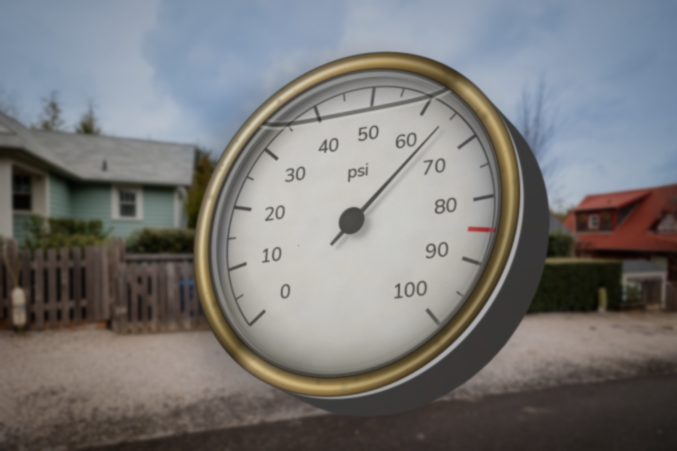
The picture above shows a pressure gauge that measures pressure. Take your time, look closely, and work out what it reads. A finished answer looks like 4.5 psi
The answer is 65 psi
